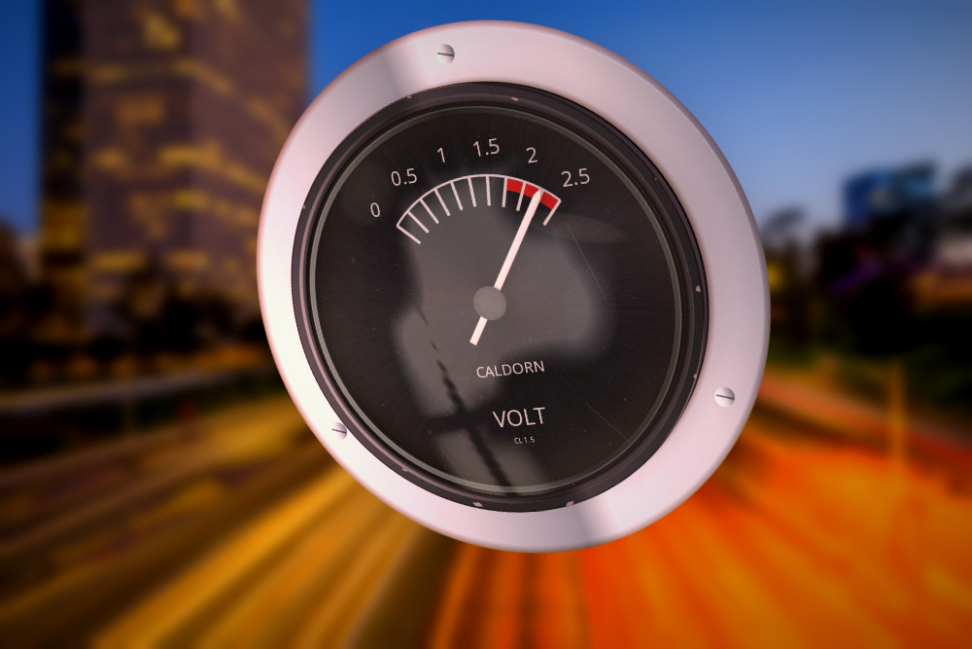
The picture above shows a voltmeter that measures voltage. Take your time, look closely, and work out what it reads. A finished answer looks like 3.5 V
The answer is 2.25 V
